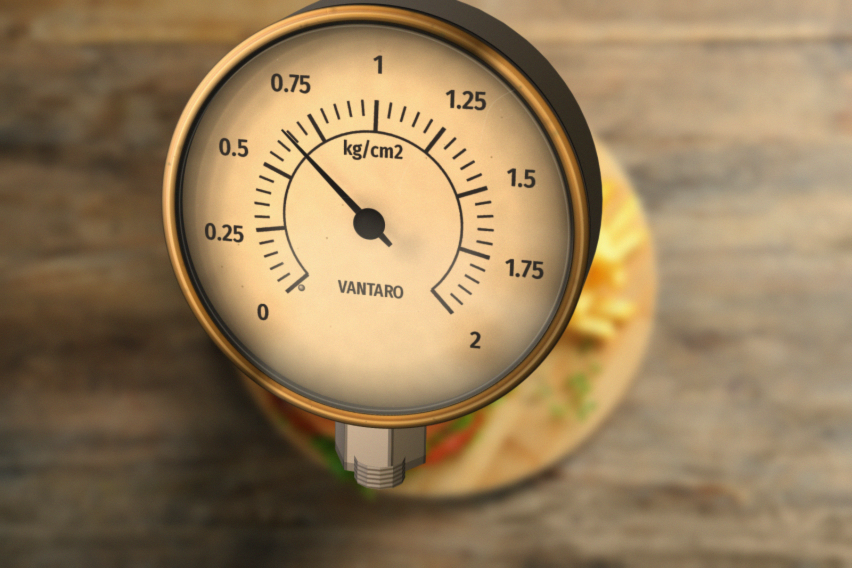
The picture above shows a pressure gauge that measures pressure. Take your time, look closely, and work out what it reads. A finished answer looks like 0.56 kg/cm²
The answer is 0.65 kg/cm²
